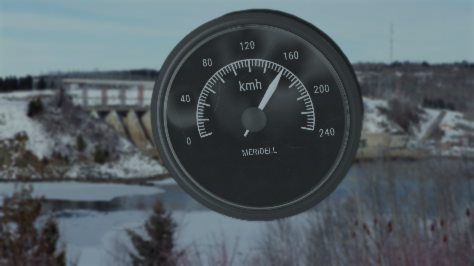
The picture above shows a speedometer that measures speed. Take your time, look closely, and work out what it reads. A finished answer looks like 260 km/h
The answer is 160 km/h
